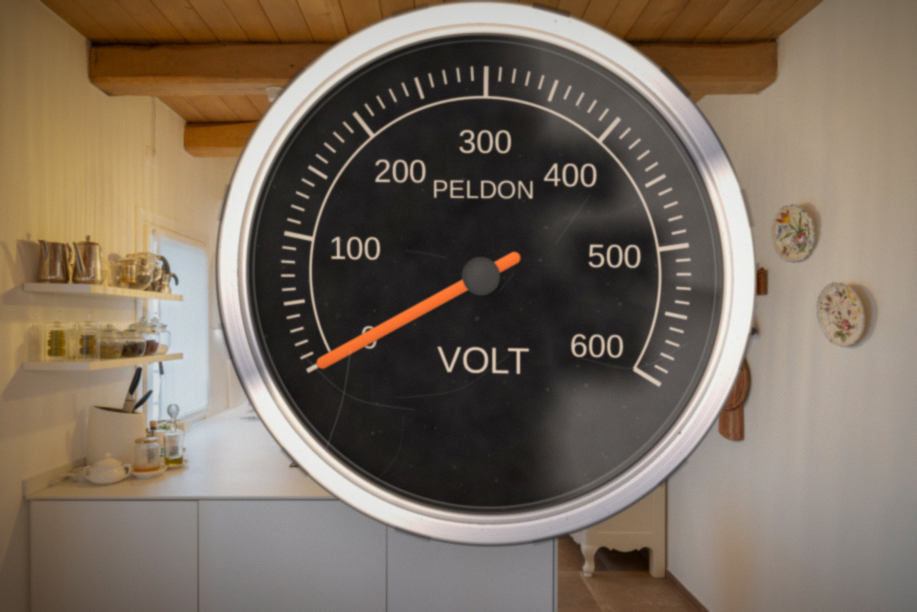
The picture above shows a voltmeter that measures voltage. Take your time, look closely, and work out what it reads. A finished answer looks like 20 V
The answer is 0 V
